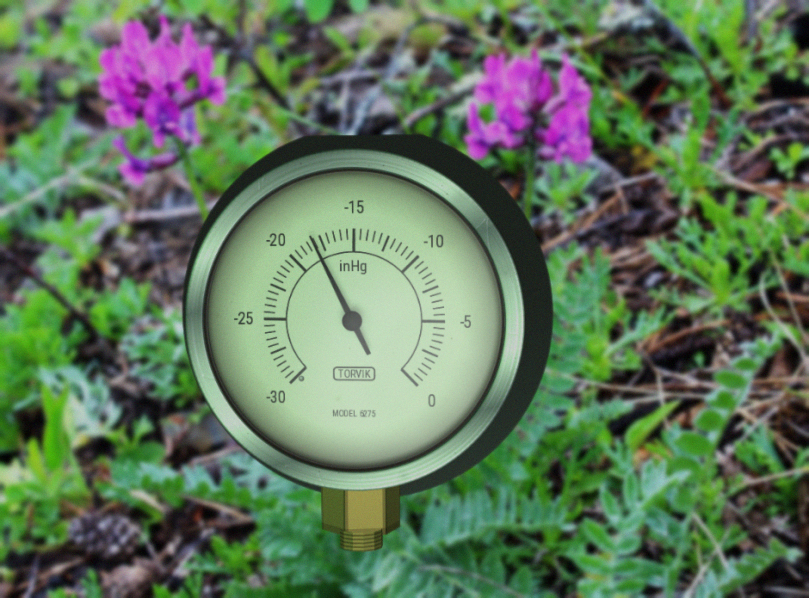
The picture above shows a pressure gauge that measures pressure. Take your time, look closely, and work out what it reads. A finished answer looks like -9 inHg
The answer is -18 inHg
